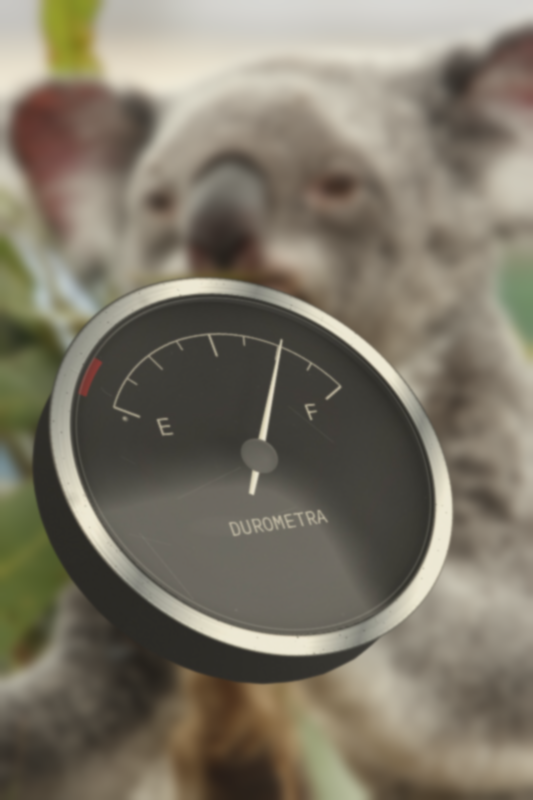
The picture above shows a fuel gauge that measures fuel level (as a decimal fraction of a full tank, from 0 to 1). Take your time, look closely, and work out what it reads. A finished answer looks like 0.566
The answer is 0.75
